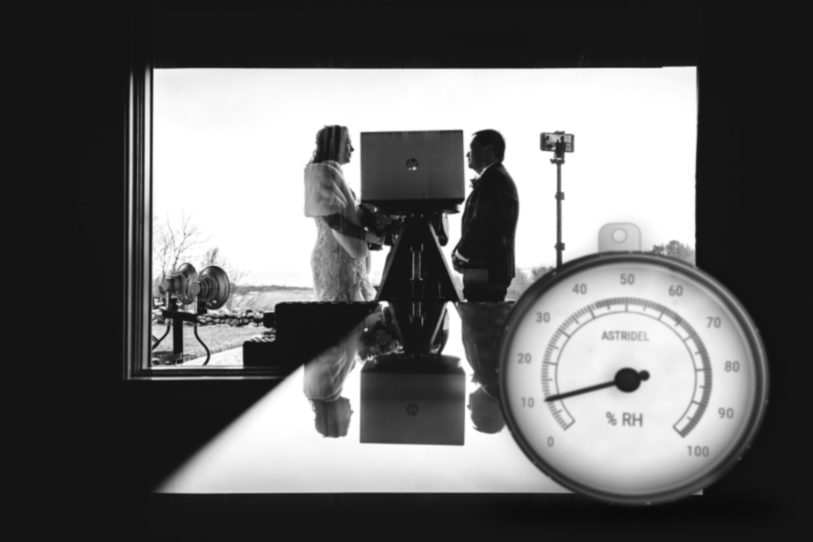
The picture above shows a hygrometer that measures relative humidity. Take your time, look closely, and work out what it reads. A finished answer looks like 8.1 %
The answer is 10 %
